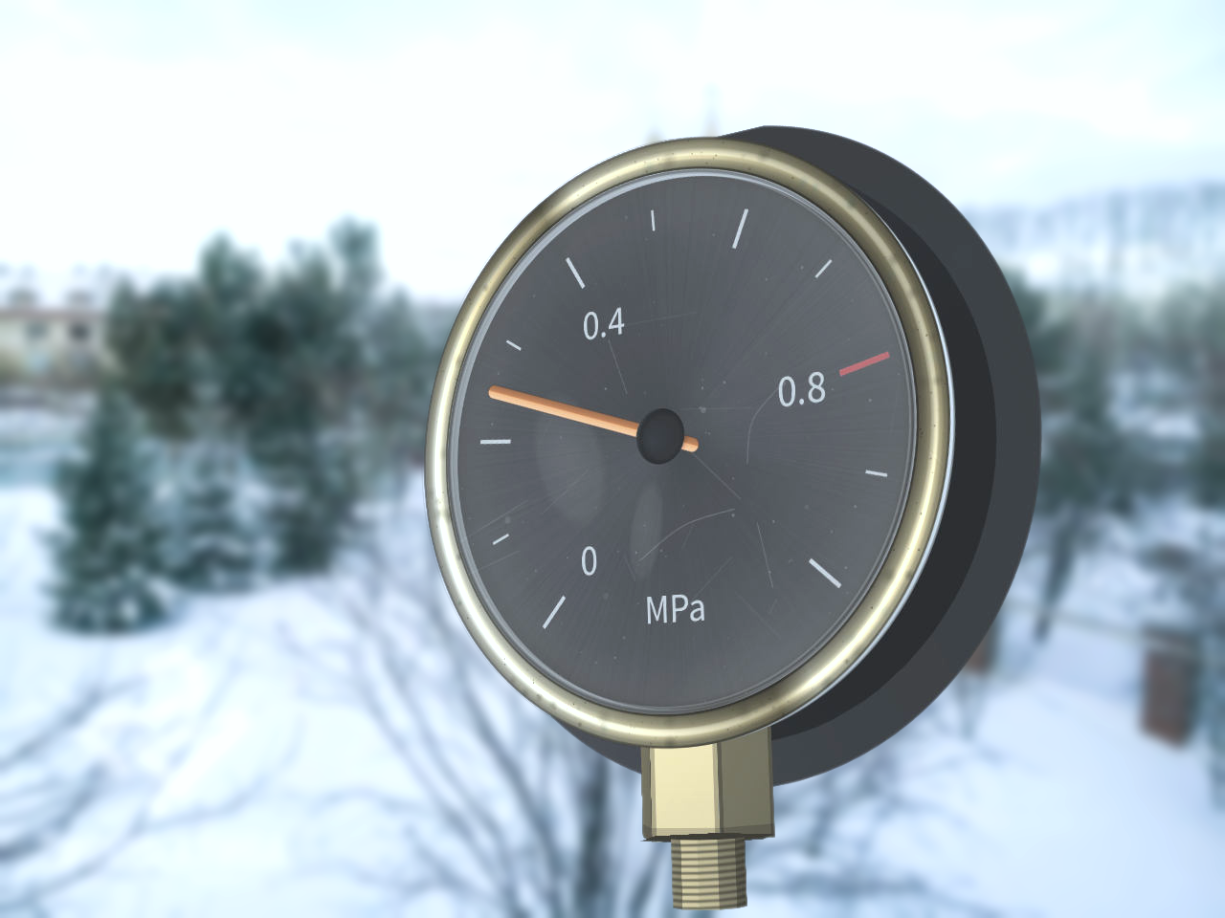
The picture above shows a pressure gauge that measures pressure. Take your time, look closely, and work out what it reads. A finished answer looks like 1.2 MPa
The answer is 0.25 MPa
